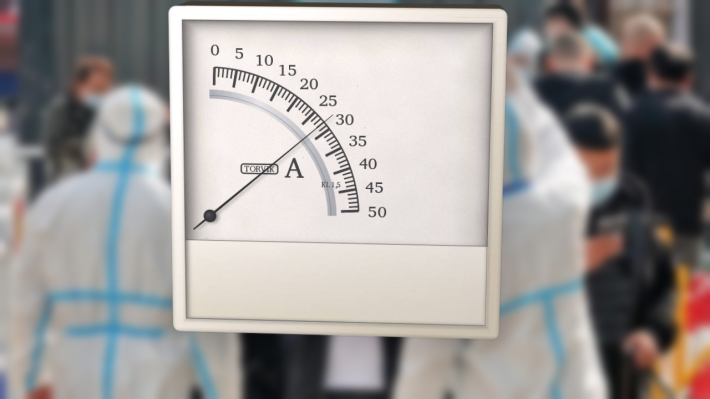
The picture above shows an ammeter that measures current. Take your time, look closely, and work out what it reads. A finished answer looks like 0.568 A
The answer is 28 A
